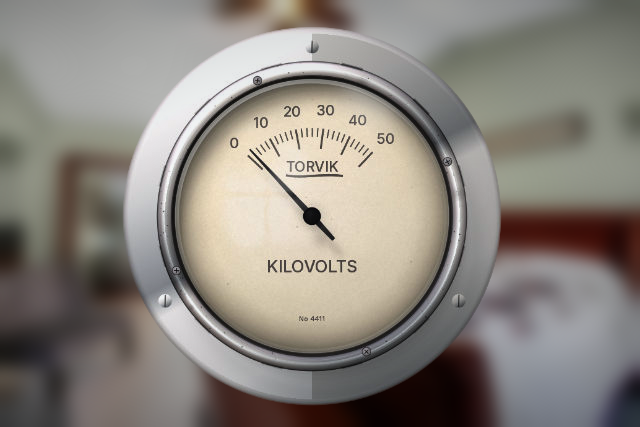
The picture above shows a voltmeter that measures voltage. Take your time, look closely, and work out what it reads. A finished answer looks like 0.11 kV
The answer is 2 kV
